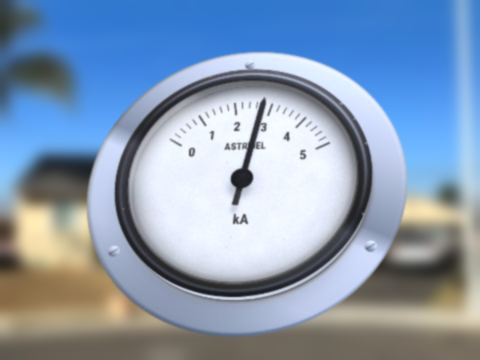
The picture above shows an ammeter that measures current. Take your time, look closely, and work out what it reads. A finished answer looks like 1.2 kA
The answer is 2.8 kA
